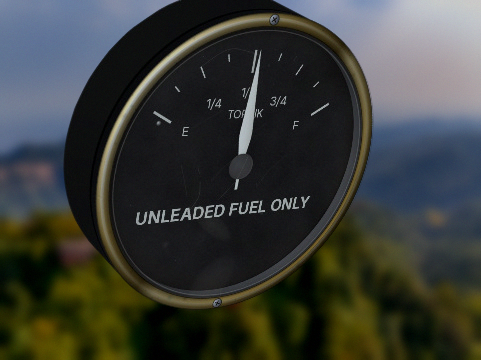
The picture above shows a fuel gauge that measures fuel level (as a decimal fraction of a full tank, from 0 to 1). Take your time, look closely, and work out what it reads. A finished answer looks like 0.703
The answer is 0.5
